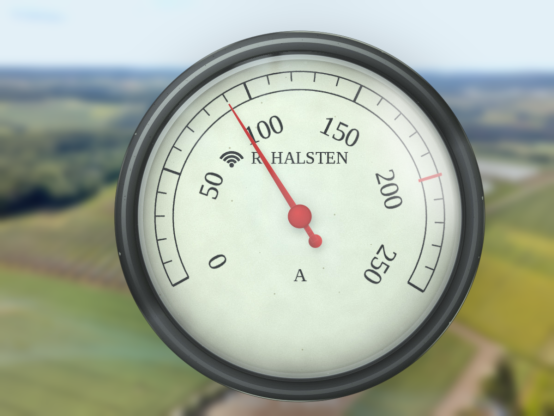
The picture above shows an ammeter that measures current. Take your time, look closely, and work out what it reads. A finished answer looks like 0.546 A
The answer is 90 A
